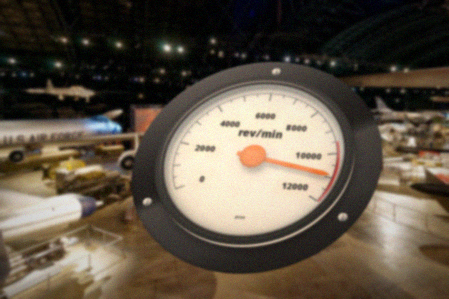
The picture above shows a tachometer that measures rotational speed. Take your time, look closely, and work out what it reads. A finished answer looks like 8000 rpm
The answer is 11000 rpm
